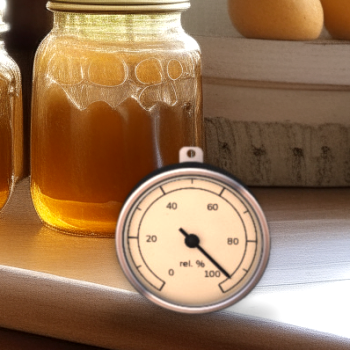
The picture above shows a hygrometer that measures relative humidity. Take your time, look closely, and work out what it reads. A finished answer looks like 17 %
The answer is 95 %
